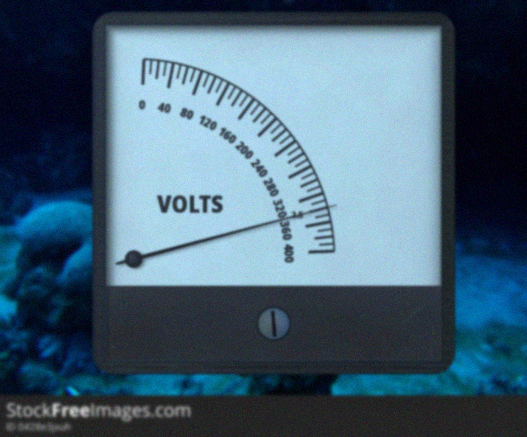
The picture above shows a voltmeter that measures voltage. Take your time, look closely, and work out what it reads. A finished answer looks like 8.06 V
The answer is 340 V
